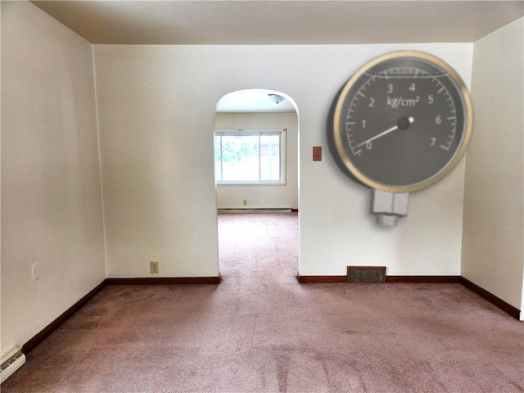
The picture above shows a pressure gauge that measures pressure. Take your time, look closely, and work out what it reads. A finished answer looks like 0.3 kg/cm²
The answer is 0.2 kg/cm²
